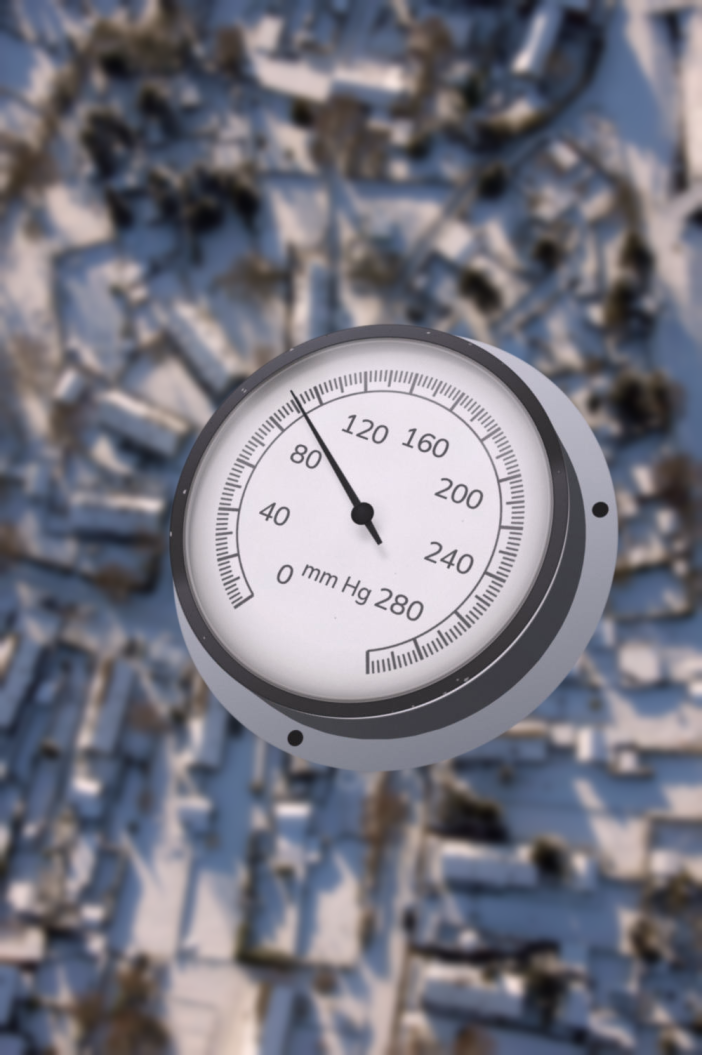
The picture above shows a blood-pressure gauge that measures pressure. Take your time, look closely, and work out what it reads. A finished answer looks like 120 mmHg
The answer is 92 mmHg
